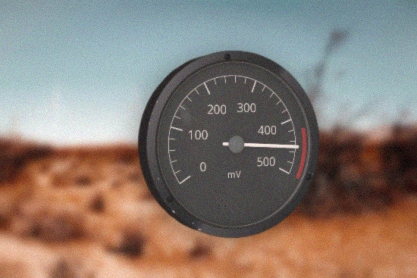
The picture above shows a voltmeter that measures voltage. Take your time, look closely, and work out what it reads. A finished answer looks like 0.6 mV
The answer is 450 mV
